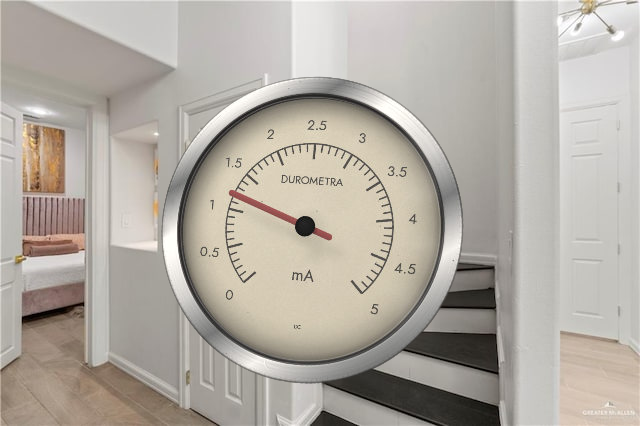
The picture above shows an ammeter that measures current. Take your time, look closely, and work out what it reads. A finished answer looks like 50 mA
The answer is 1.2 mA
